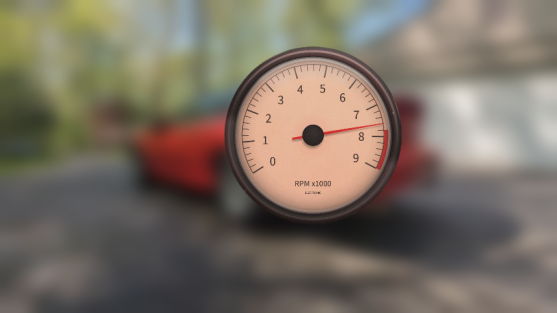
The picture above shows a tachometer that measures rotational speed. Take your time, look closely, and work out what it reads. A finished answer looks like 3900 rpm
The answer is 7600 rpm
